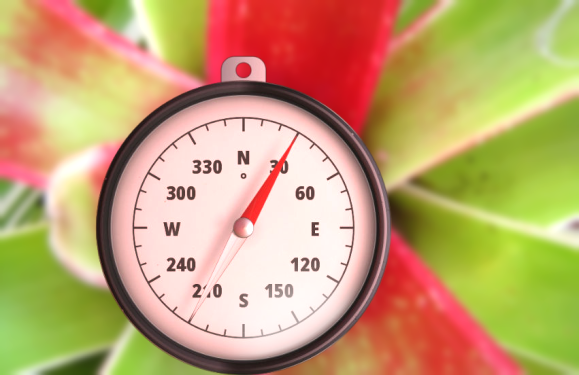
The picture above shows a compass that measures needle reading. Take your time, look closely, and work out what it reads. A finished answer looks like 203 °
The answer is 30 °
